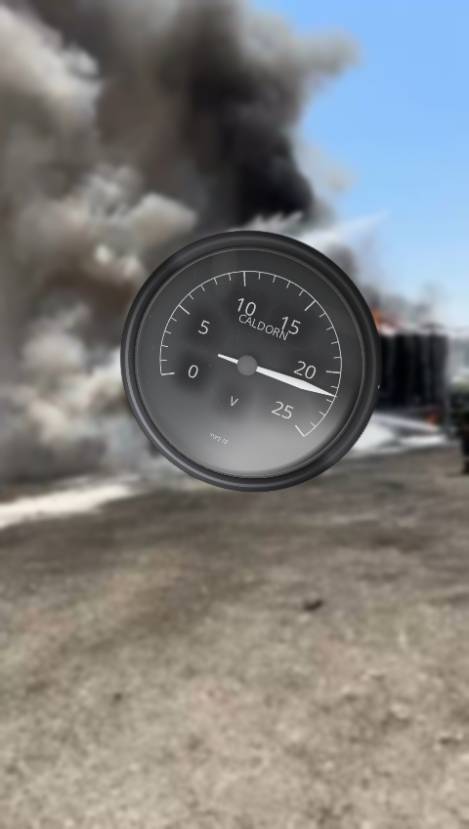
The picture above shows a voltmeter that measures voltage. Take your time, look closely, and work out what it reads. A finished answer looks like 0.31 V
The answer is 21.5 V
